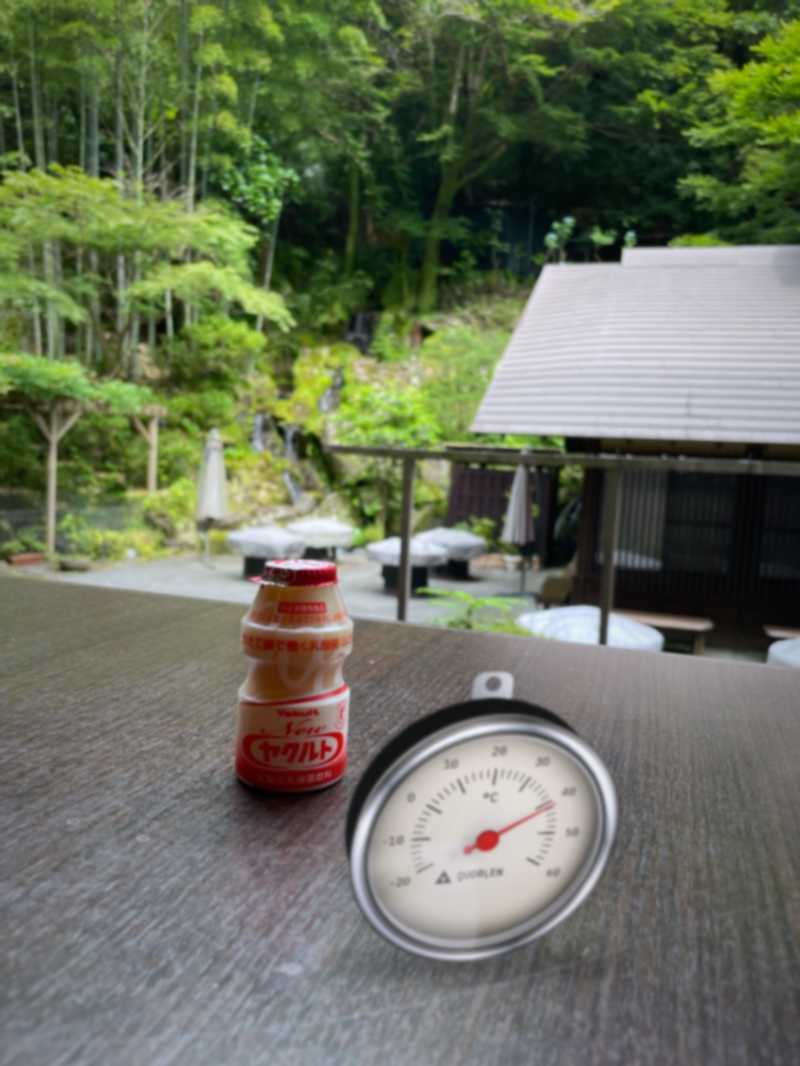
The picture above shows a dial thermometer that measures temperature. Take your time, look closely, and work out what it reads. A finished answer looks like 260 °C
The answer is 40 °C
